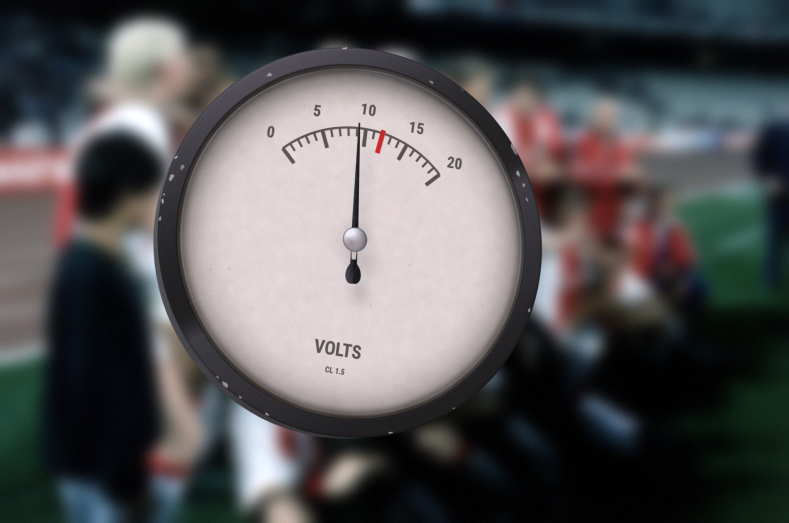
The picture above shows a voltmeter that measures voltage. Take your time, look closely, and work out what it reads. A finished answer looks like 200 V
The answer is 9 V
